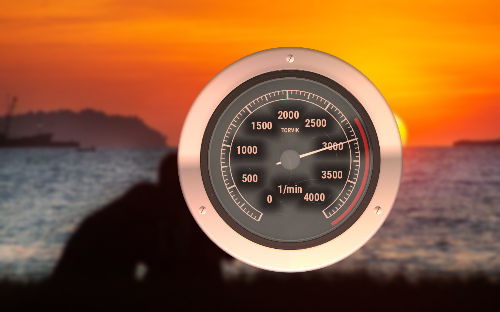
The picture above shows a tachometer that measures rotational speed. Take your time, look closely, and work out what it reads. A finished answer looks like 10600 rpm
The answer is 3000 rpm
